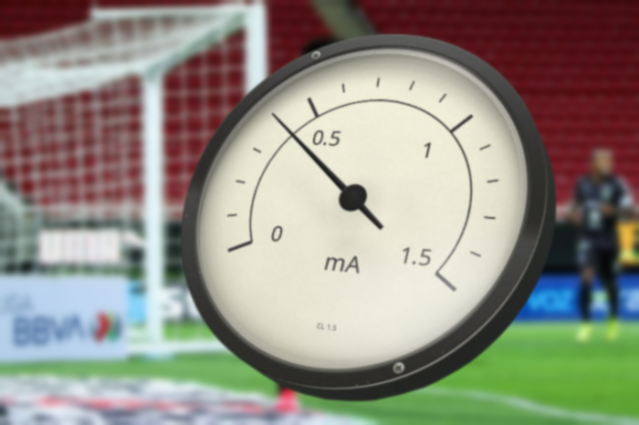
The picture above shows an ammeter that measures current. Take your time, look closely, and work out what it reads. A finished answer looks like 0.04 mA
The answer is 0.4 mA
